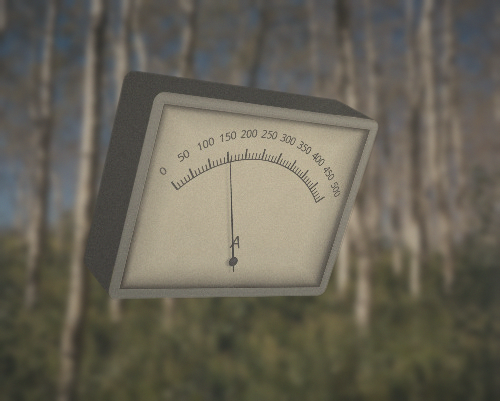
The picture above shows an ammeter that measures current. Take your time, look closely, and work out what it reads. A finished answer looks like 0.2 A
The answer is 150 A
